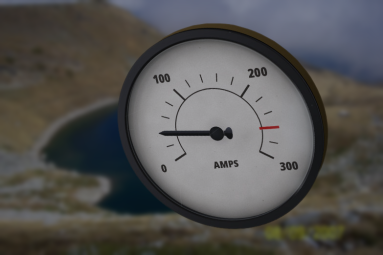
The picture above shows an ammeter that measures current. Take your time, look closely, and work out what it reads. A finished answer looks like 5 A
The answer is 40 A
